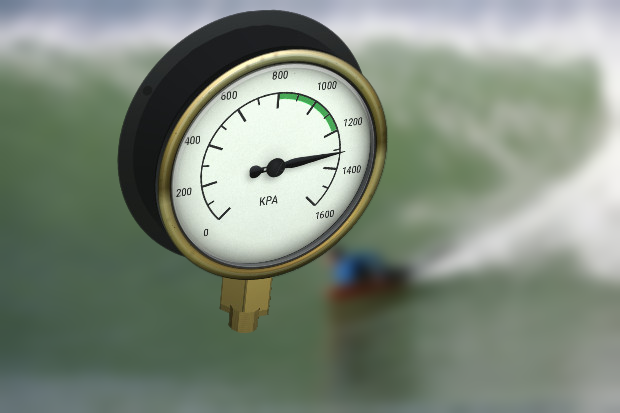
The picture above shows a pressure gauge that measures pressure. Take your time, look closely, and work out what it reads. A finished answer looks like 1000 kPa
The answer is 1300 kPa
